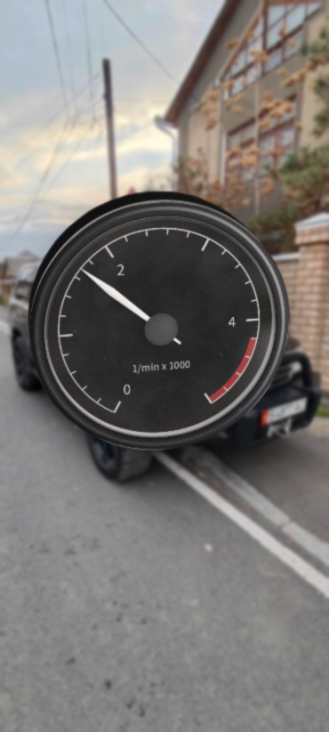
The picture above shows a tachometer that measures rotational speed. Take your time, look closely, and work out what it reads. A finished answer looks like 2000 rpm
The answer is 1700 rpm
